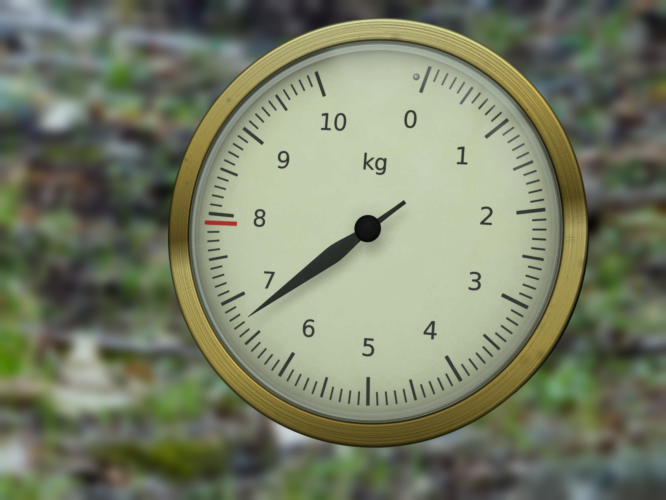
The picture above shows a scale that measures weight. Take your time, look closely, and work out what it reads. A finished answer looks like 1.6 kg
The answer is 6.7 kg
